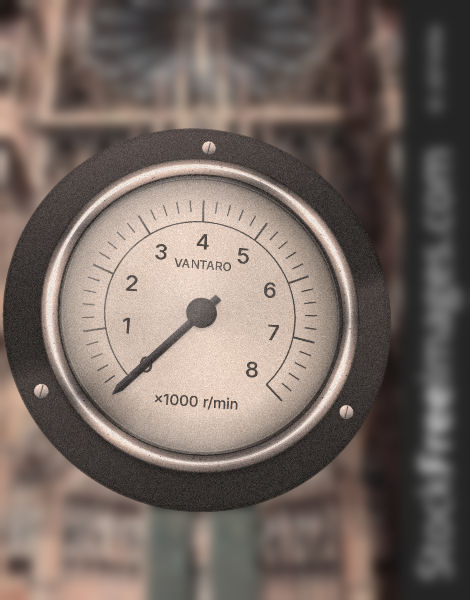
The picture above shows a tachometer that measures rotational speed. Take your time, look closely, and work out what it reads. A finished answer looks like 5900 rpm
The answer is 0 rpm
